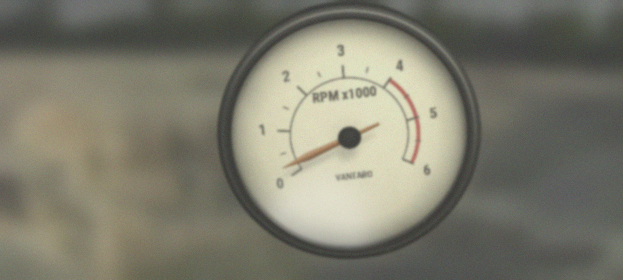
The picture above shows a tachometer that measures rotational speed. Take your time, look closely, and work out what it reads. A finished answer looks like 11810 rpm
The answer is 250 rpm
